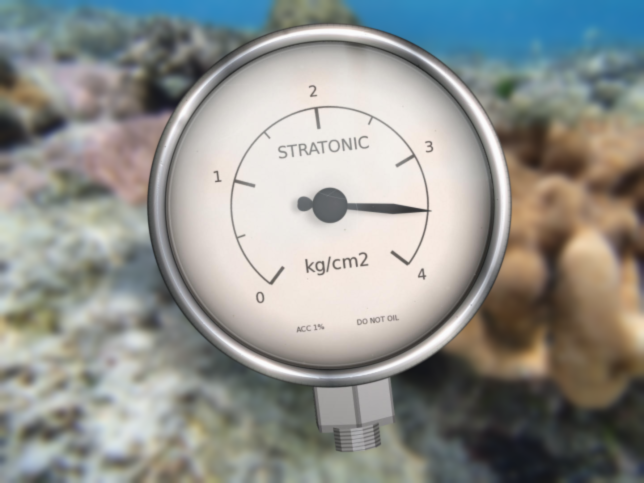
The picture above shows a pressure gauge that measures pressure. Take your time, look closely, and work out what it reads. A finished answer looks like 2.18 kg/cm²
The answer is 3.5 kg/cm²
